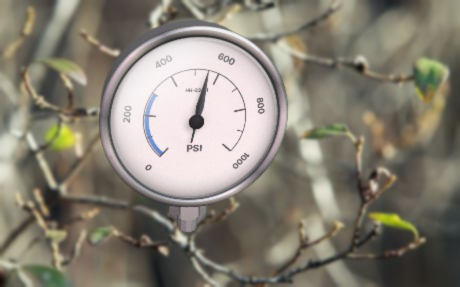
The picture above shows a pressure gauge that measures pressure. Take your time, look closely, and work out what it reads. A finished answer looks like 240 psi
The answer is 550 psi
